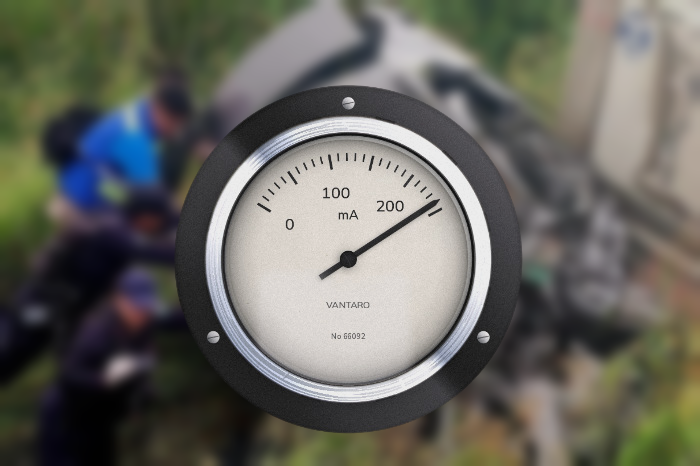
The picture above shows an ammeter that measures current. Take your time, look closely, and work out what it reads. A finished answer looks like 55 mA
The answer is 240 mA
